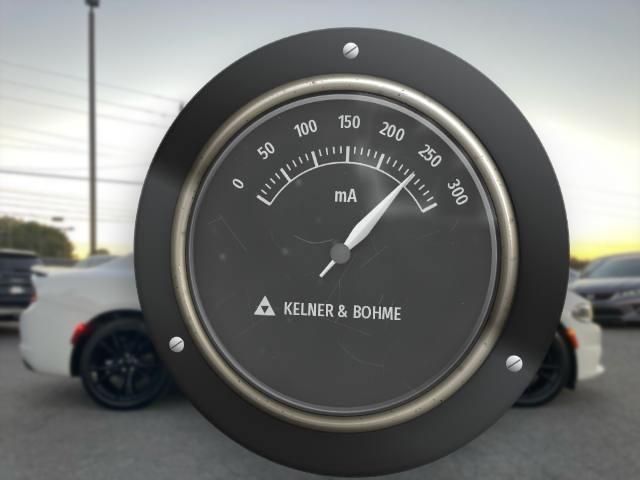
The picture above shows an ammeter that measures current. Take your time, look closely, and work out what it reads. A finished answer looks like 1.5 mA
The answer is 250 mA
